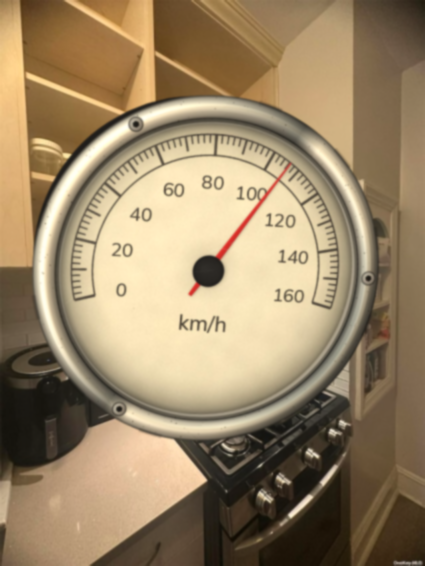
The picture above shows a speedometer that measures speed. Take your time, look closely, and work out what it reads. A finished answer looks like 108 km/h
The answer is 106 km/h
